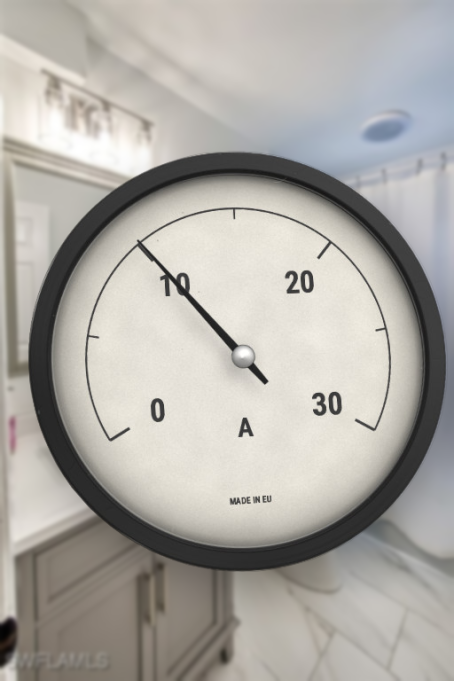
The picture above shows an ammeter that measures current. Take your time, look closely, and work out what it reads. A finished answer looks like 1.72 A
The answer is 10 A
